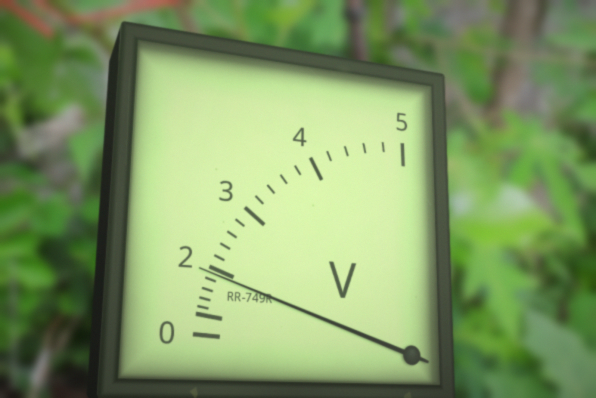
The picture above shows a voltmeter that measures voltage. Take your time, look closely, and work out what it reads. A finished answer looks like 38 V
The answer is 1.9 V
